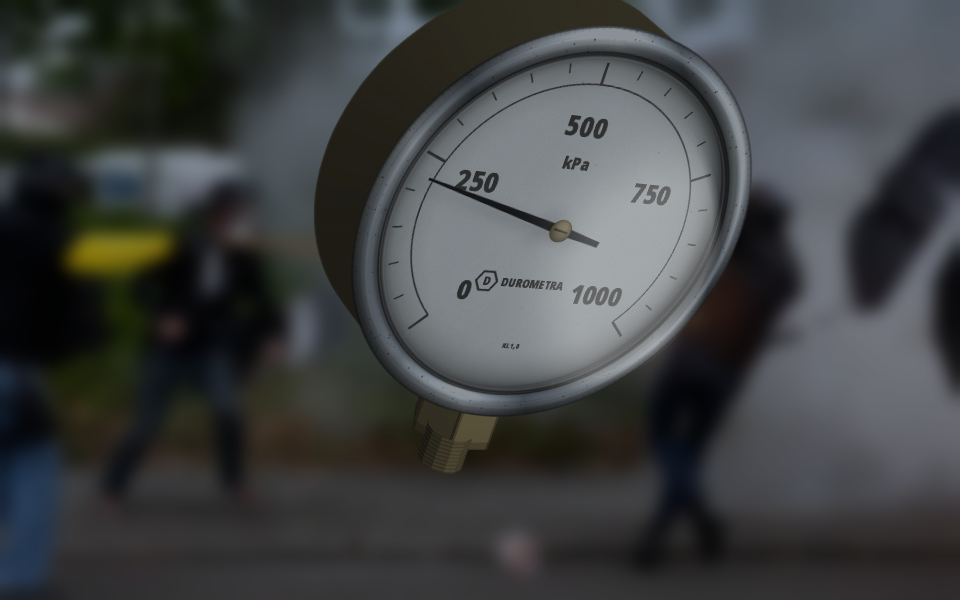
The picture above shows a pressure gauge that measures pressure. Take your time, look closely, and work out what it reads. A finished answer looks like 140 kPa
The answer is 225 kPa
